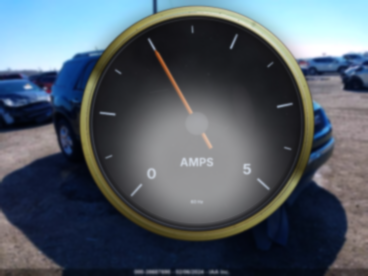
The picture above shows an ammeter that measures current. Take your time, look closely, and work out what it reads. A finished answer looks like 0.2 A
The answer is 2 A
